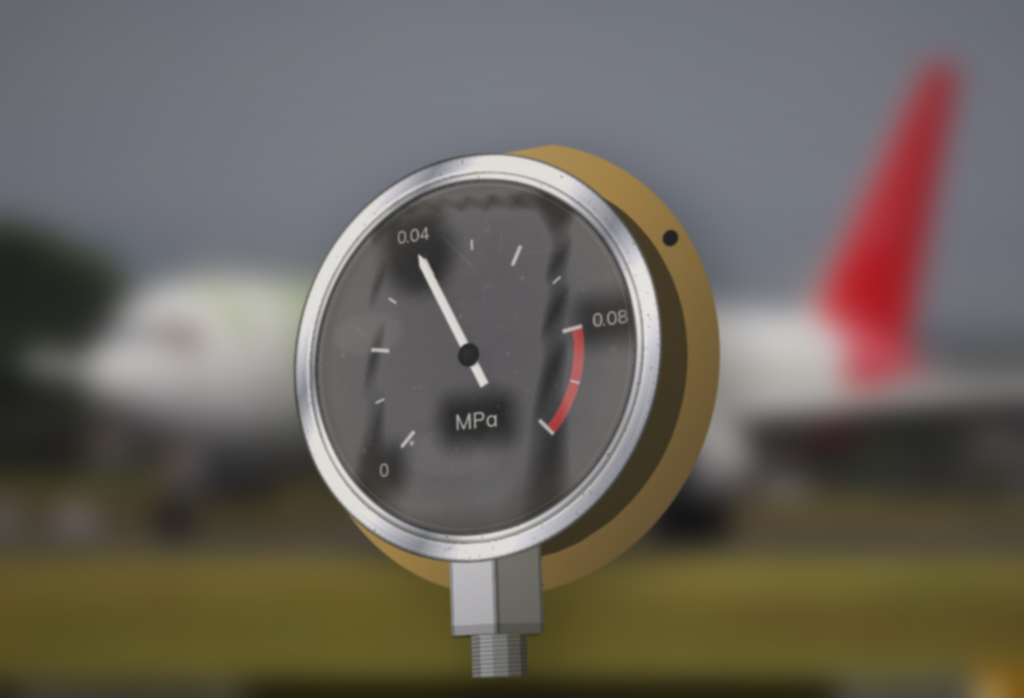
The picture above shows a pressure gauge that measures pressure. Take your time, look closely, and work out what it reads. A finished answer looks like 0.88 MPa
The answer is 0.04 MPa
